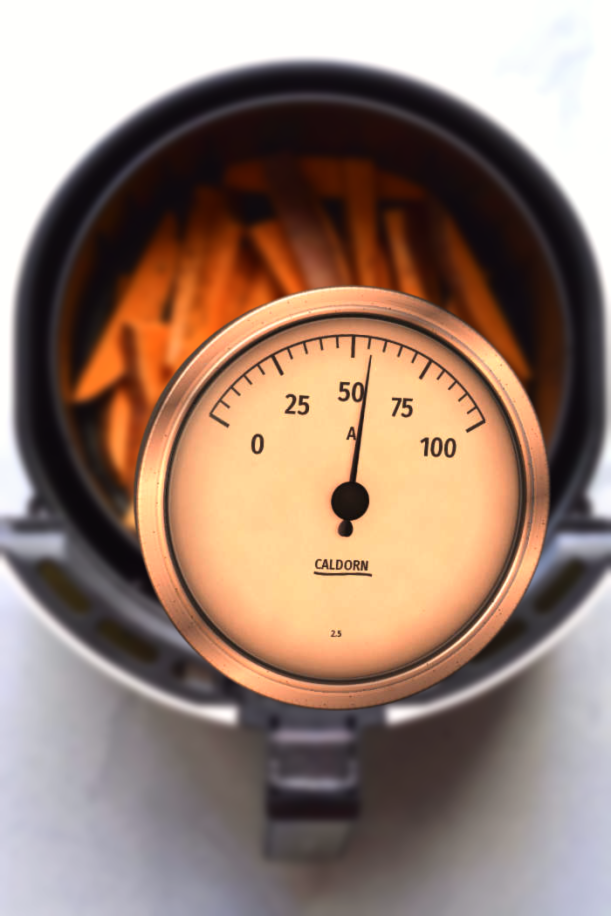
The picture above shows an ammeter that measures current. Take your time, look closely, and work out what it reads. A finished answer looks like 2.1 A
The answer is 55 A
